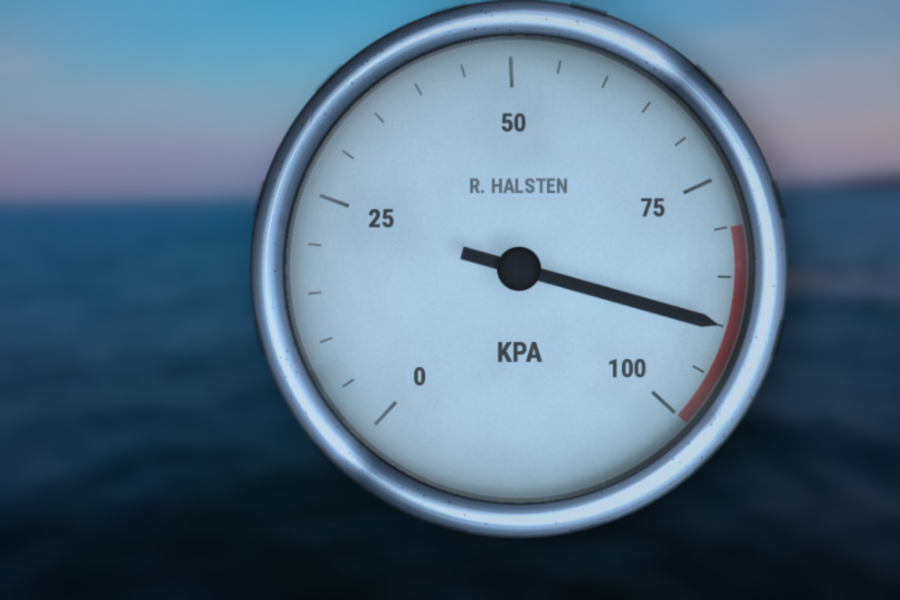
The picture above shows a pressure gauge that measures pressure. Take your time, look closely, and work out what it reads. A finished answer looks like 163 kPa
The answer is 90 kPa
